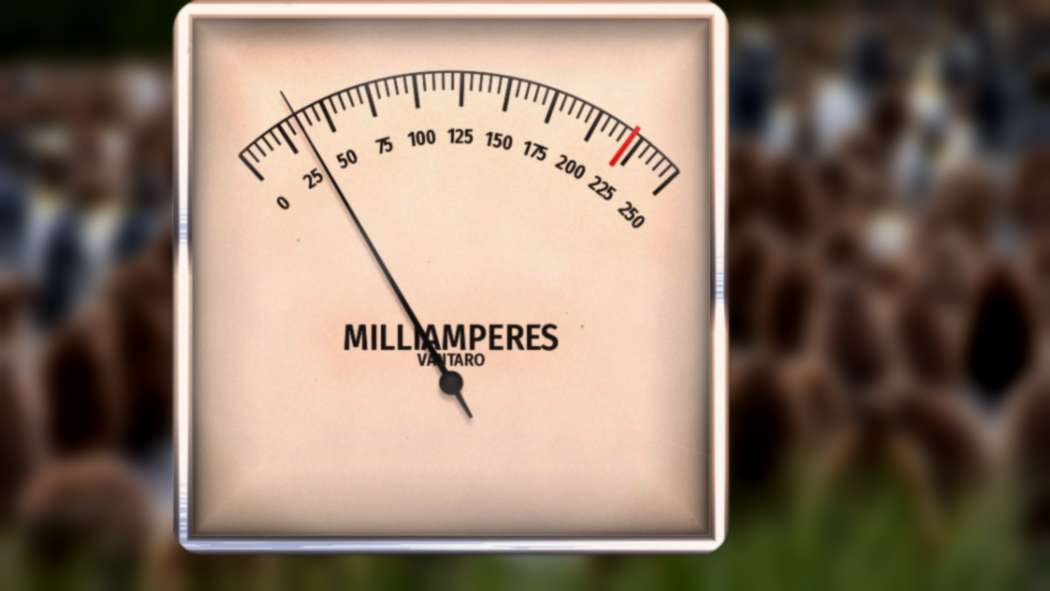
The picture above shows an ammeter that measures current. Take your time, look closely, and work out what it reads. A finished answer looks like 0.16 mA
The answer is 35 mA
